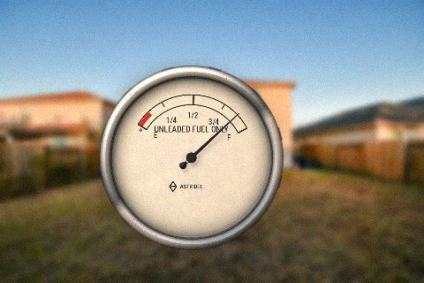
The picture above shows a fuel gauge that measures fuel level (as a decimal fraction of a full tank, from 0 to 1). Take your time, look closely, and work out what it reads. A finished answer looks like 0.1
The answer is 0.875
